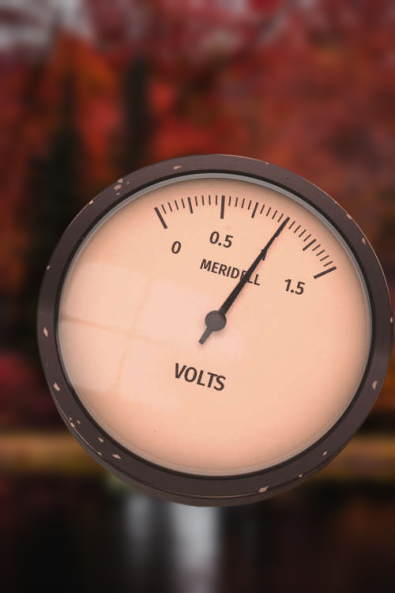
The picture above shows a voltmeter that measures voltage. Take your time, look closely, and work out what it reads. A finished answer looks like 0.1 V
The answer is 1 V
